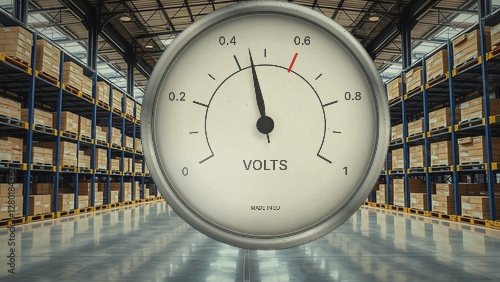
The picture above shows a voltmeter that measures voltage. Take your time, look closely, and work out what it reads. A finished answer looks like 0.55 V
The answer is 0.45 V
